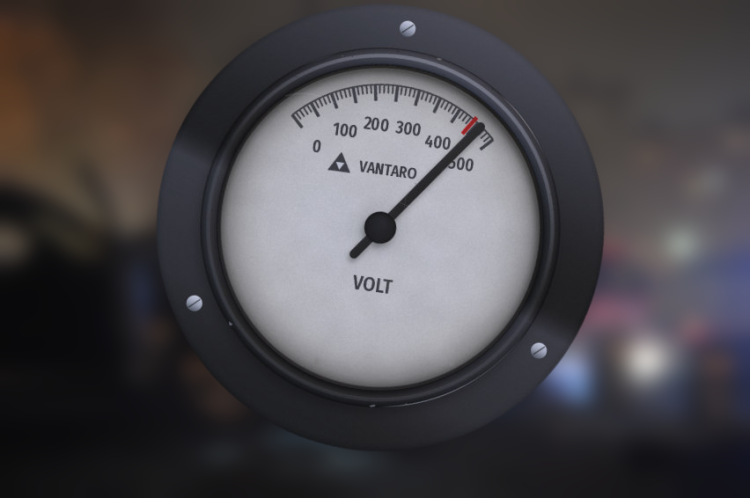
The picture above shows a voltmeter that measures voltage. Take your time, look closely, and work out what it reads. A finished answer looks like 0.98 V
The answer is 460 V
